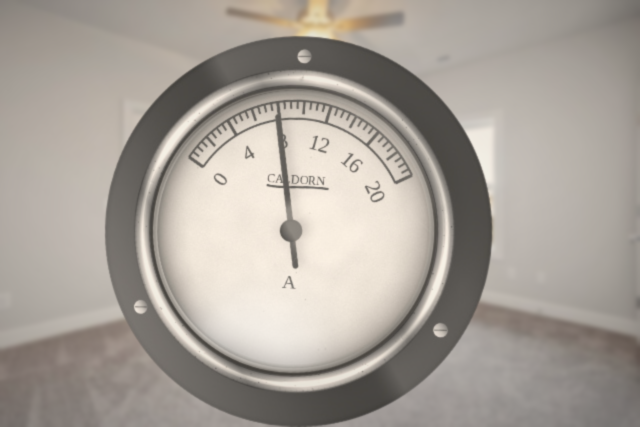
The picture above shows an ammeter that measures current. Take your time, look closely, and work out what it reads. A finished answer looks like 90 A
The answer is 8 A
